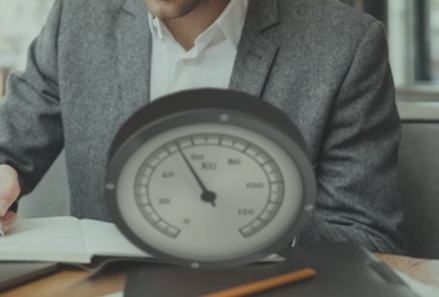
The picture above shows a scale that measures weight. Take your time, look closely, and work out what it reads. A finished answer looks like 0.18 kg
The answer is 55 kg
